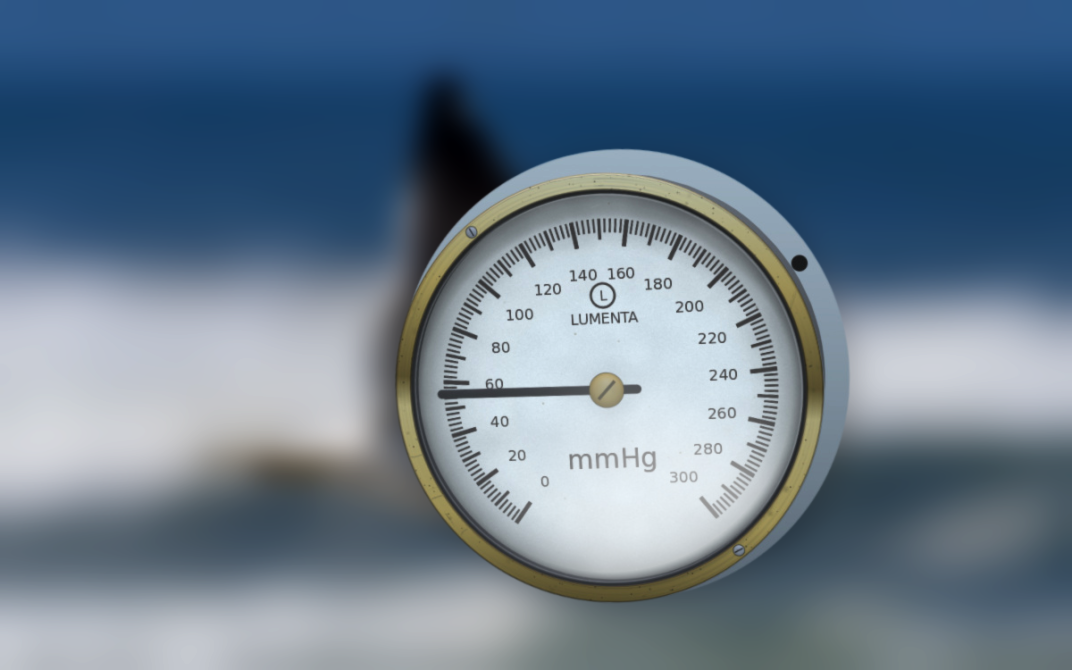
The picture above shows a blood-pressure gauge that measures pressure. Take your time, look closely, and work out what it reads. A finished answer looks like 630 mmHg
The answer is 56 mmHg
